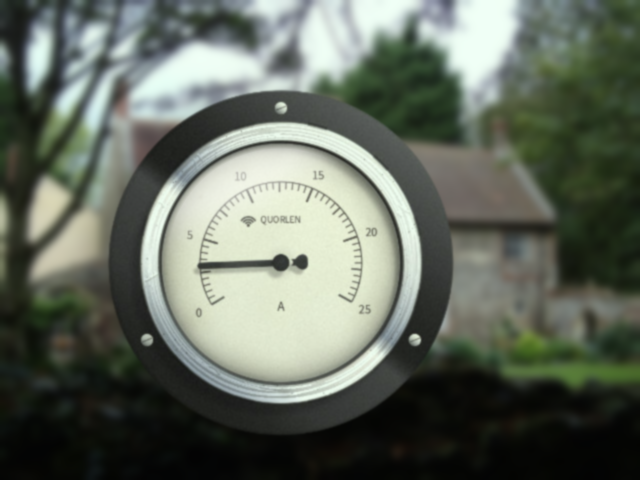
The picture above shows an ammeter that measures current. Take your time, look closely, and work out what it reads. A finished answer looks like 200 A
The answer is 3 A
